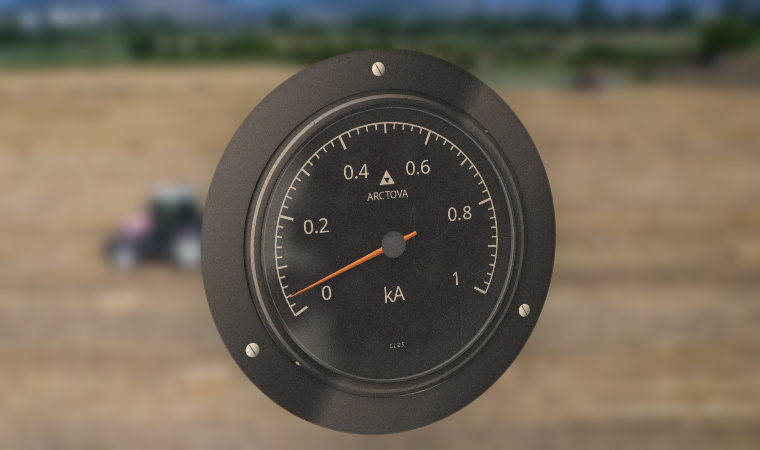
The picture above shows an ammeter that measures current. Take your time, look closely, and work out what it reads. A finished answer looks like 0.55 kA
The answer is 0.04 kA
